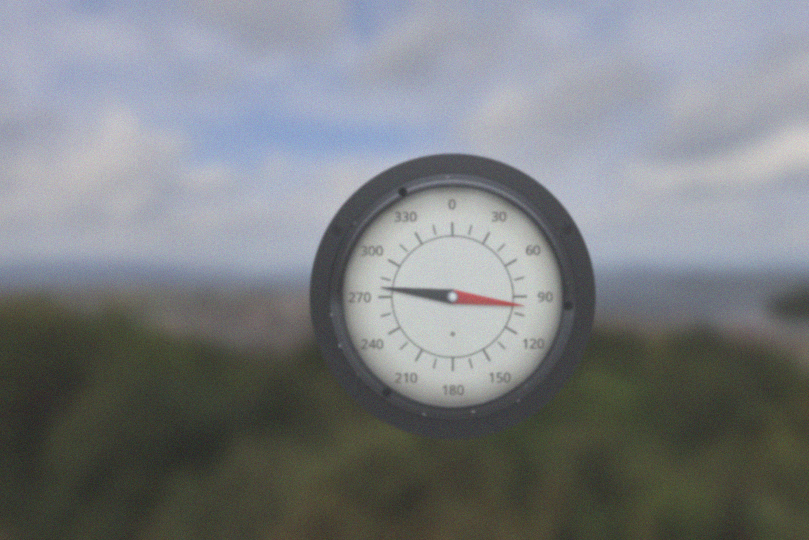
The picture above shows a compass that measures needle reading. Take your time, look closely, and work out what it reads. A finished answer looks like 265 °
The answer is 97.5 °
